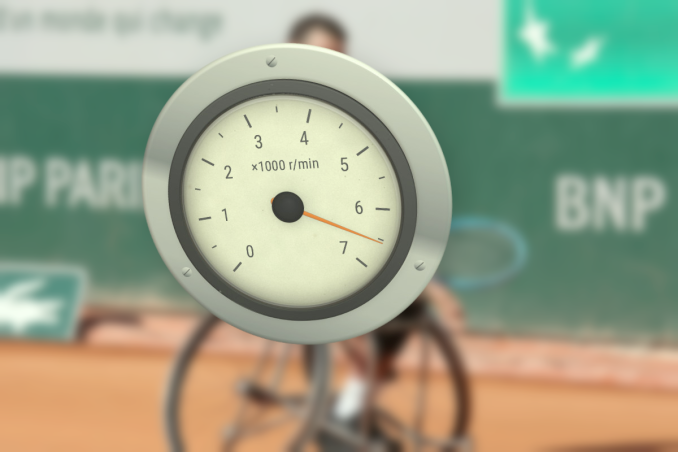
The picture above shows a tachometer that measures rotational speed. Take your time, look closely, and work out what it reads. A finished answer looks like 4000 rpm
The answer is 6500 rpm
